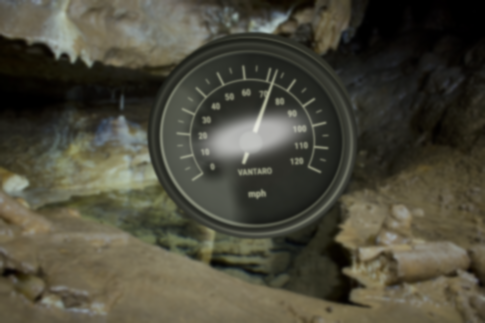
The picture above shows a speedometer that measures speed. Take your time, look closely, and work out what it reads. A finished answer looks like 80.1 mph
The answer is 72.5 mph
